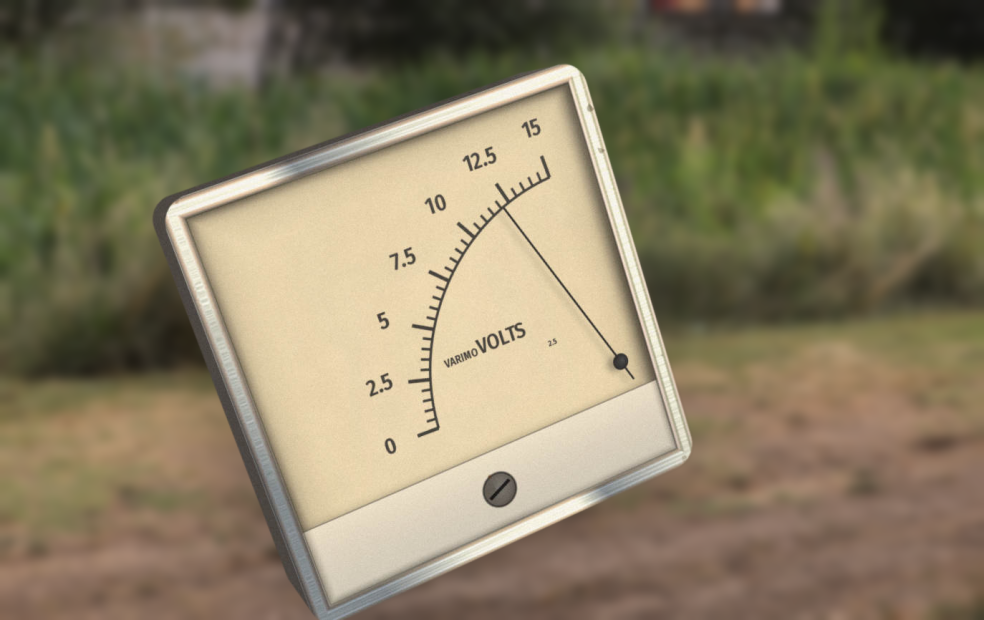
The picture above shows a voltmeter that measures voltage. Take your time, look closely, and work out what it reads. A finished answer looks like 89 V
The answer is 12 V
